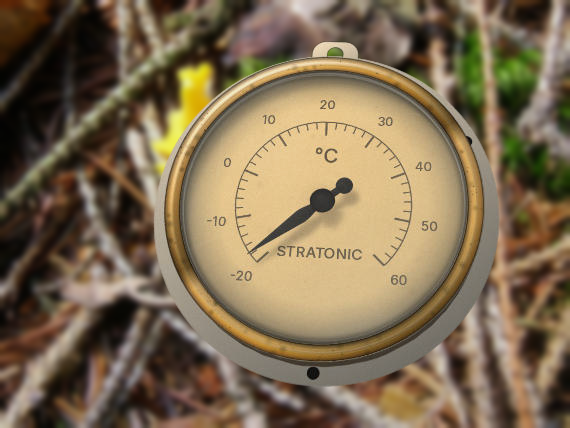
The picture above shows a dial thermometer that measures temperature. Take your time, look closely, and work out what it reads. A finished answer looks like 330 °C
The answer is -18 °C
